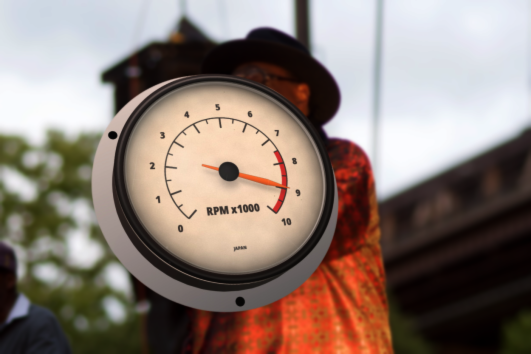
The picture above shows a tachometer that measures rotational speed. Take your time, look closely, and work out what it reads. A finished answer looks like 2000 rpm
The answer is 9000 rpm
